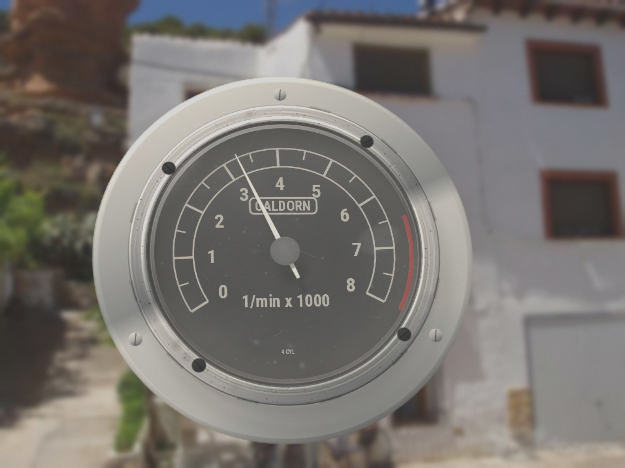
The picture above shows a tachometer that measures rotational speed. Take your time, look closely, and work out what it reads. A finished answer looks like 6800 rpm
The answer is 3250 rpm
